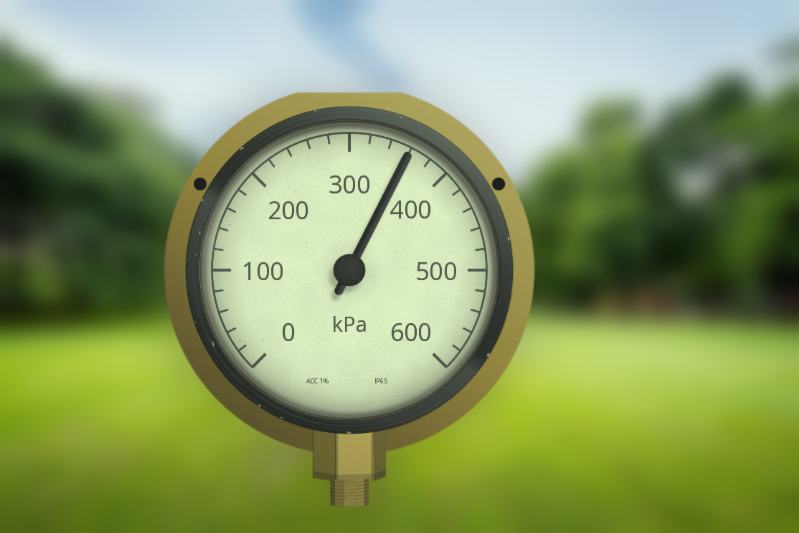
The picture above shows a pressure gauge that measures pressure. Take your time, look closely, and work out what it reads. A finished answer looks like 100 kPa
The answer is 360 kPa
